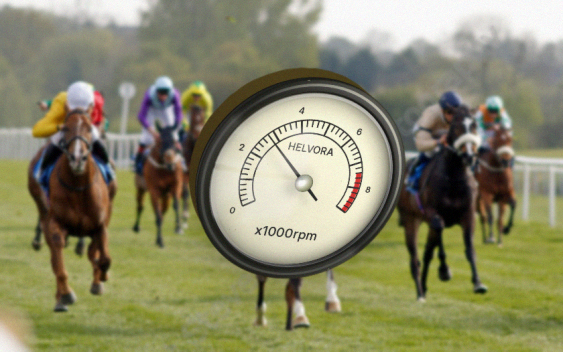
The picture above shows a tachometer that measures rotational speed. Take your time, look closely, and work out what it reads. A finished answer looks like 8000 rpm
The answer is 2800 rpm
